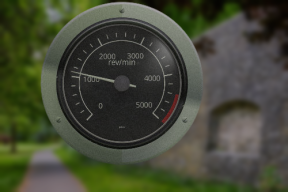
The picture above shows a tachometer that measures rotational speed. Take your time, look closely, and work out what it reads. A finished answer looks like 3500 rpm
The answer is 1100 rpm
